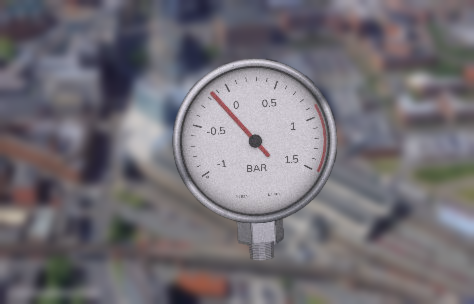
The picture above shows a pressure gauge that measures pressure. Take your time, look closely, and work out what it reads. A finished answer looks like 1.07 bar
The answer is -0.15 bar
